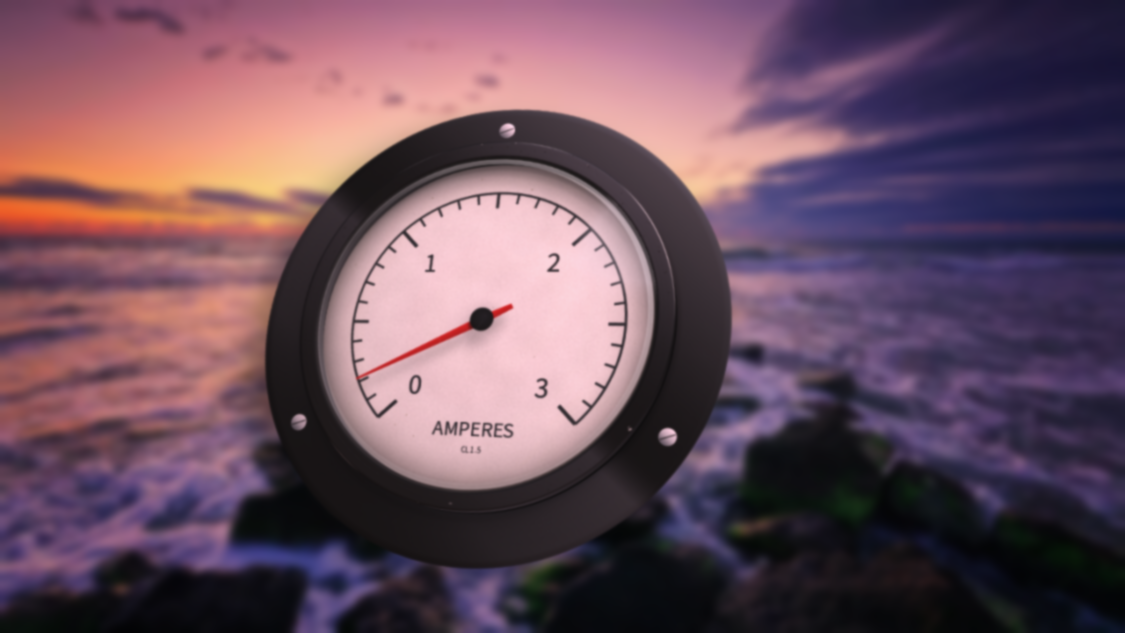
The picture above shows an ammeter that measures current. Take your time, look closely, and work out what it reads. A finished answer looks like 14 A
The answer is 0.2 A
